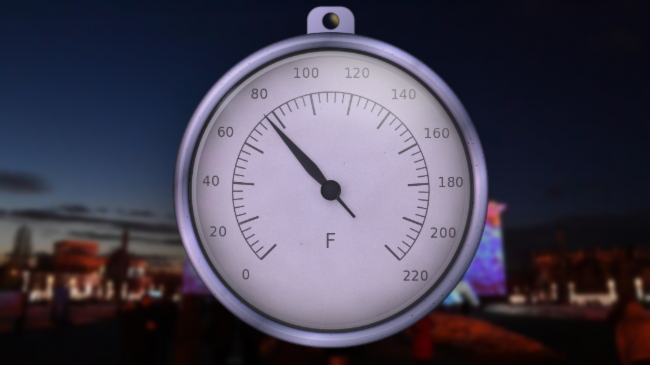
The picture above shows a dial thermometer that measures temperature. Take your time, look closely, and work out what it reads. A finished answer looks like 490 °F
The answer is 76 °F
